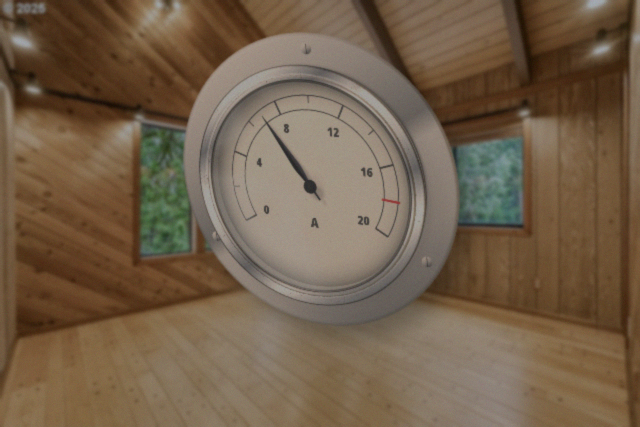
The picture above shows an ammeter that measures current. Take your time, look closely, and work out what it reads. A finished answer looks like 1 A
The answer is 7 A
